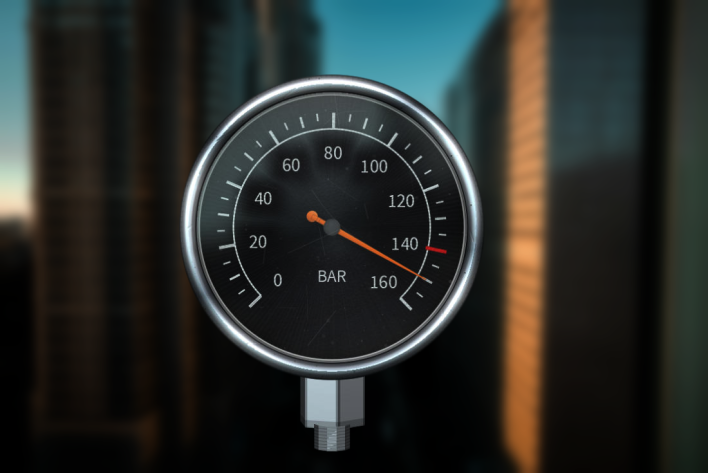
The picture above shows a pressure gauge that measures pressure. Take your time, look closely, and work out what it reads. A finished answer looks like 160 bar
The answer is 150 bar
